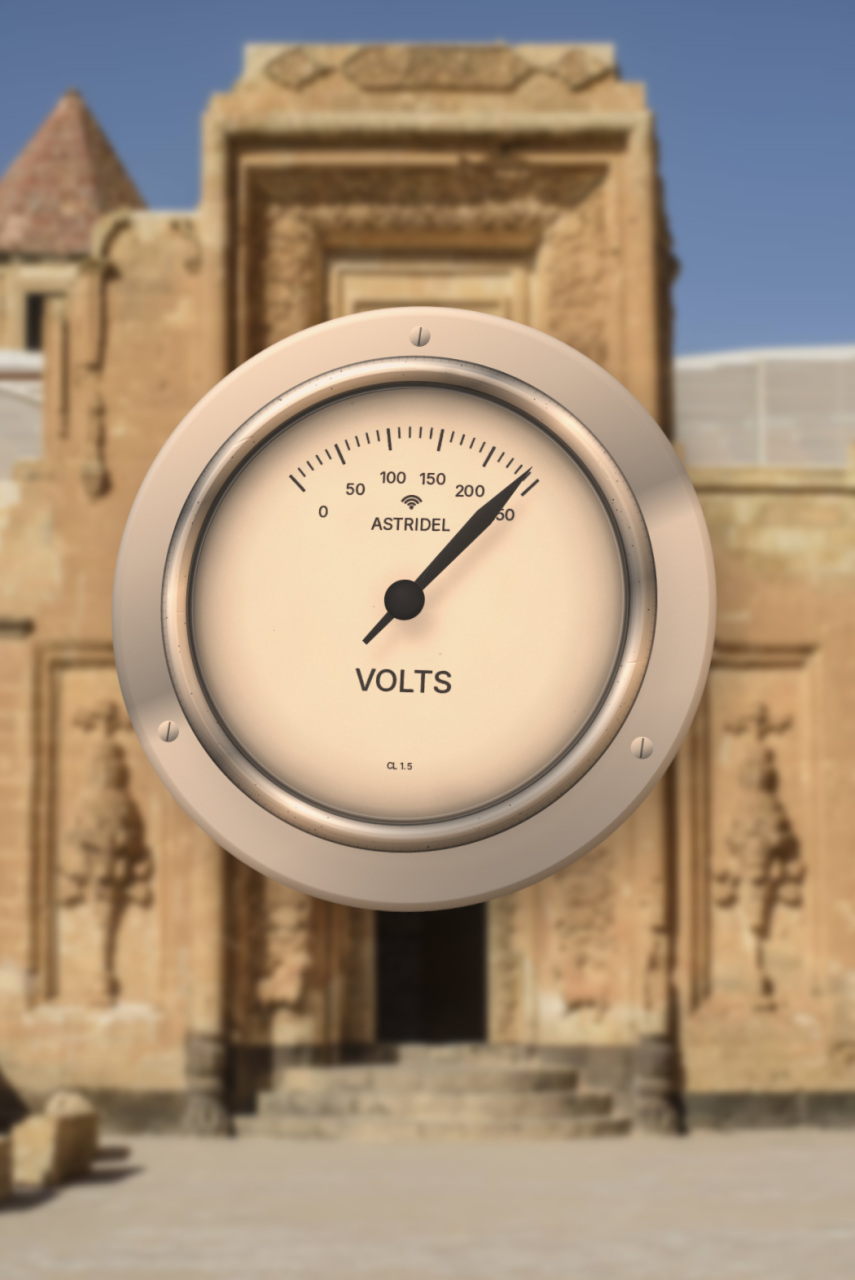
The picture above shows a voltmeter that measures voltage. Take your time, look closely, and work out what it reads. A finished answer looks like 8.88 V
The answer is 240 V
